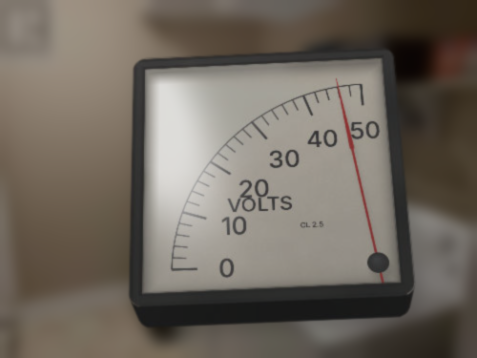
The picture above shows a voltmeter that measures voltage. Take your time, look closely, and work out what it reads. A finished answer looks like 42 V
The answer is 46 V
